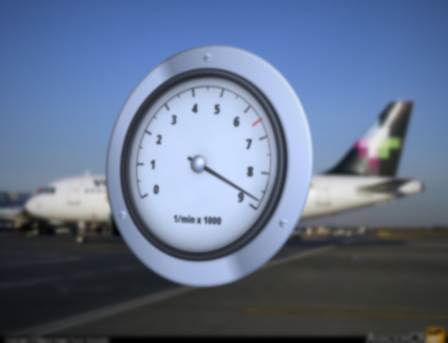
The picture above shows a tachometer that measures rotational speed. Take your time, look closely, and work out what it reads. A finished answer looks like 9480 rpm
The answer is 8750 rpm
